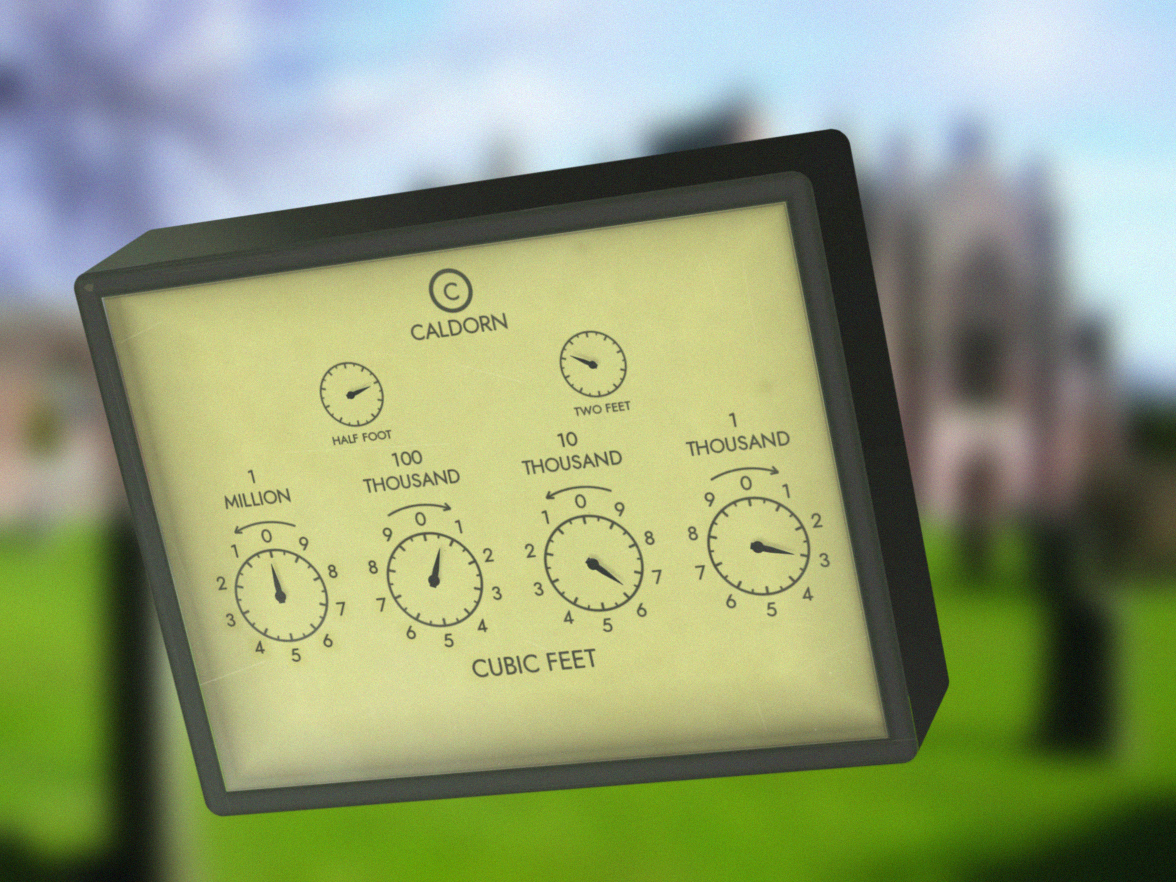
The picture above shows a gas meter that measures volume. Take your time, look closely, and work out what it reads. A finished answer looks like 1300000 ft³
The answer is 6300 ft³
